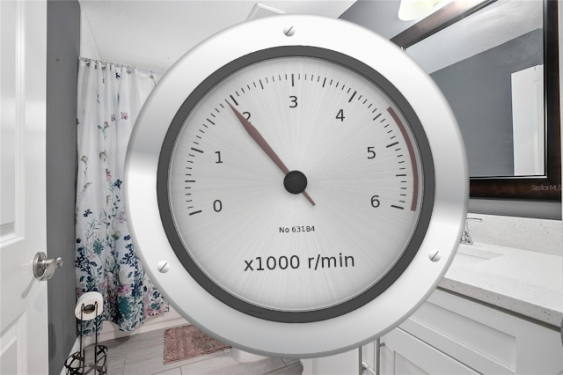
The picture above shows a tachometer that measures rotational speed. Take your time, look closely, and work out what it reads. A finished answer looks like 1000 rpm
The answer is 1900 rpm
